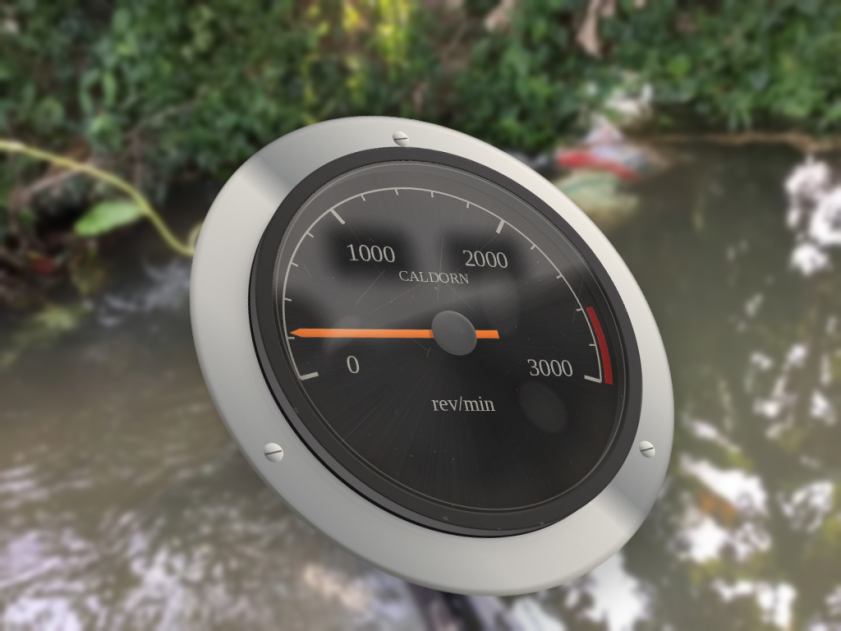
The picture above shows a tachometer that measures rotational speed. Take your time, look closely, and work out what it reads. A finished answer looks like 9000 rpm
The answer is 200 rpm
